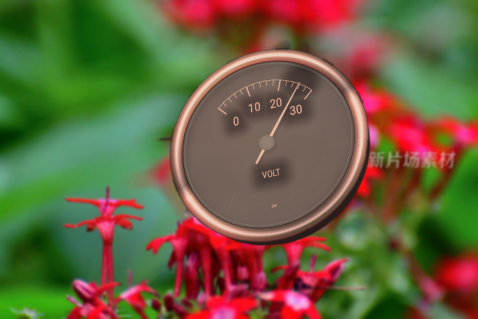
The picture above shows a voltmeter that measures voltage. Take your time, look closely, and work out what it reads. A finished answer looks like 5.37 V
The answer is 26 V
